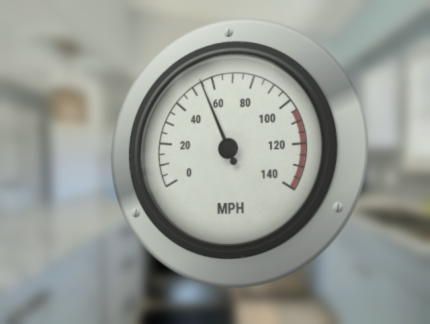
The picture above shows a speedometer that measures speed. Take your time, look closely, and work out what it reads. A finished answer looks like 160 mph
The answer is 55 mph
